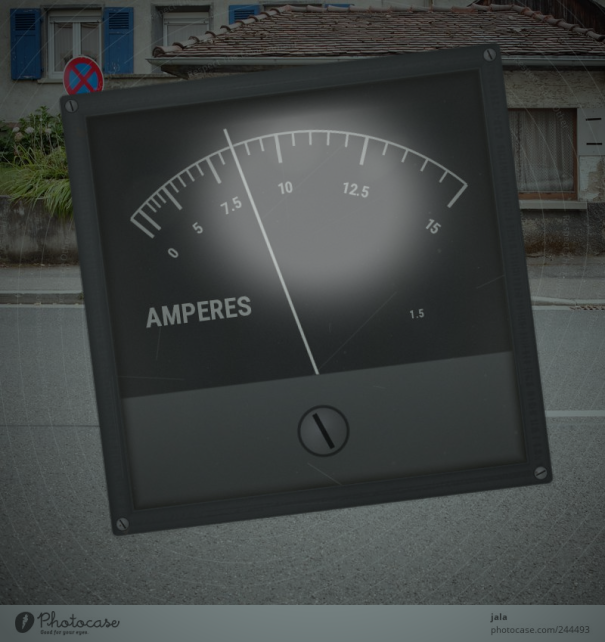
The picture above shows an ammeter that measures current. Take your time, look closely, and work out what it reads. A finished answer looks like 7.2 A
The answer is 8.5 A
